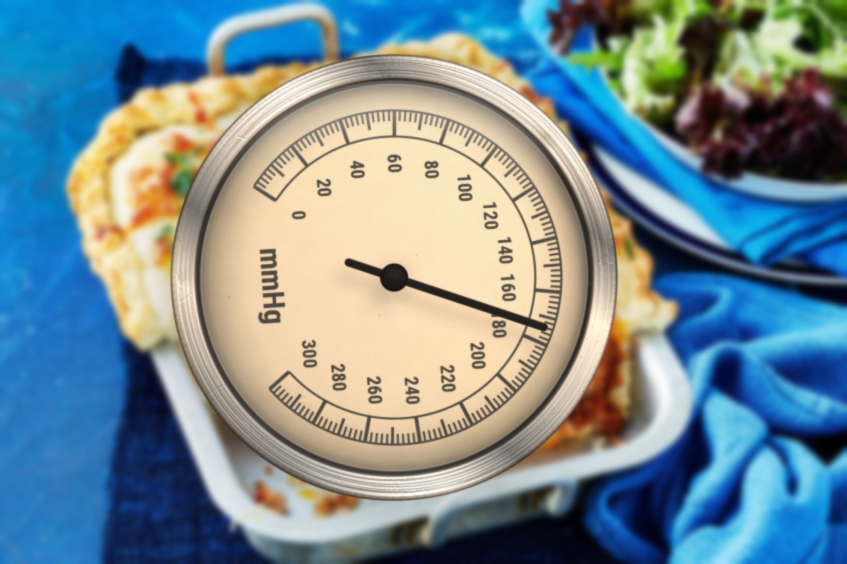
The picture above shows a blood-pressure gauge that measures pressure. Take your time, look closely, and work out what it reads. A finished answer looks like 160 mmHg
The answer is 174 mmHg
